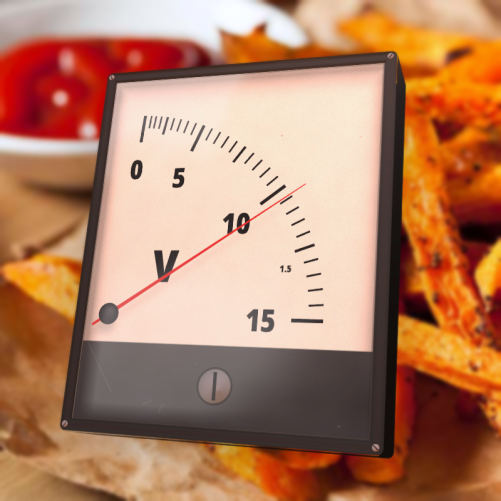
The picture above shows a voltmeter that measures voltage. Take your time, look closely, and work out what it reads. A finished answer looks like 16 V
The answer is 10.5 V
